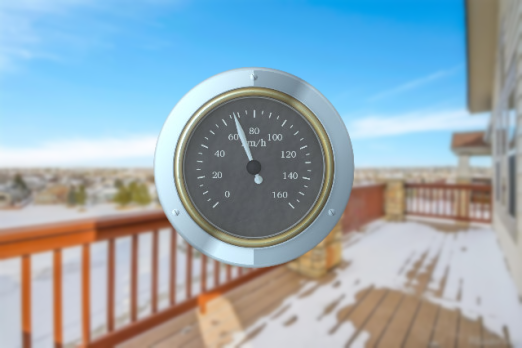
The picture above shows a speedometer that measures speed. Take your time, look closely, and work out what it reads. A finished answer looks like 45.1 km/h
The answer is 67.5 km/h
